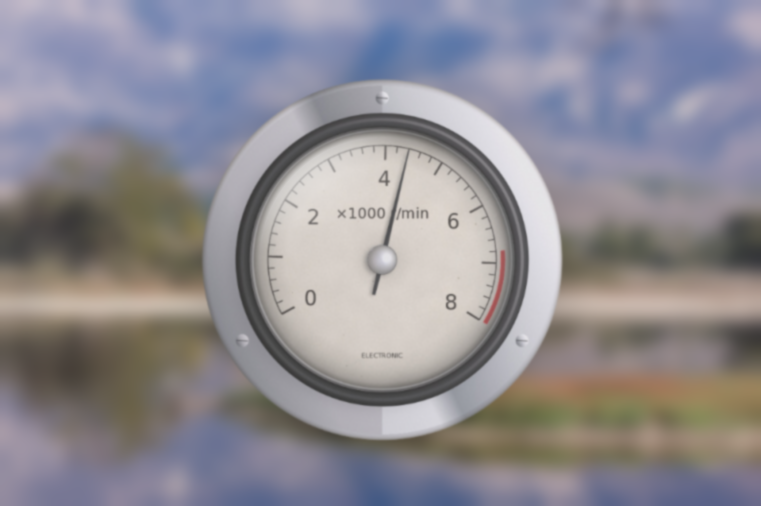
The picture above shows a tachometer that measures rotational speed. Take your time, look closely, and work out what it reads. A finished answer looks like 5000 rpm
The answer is 4400 rpm
